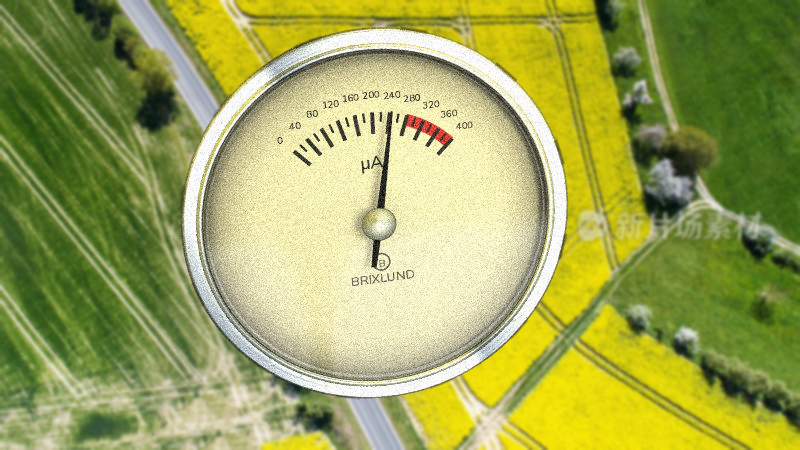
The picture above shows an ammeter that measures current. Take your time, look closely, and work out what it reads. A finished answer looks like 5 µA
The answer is 240 µA
